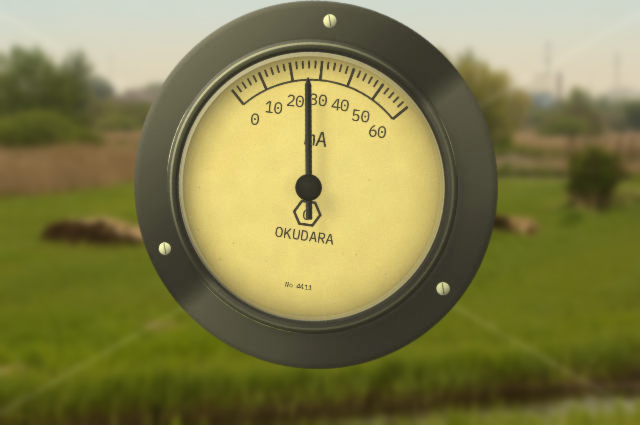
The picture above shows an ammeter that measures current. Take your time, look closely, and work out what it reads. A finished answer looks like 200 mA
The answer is 26 mA
